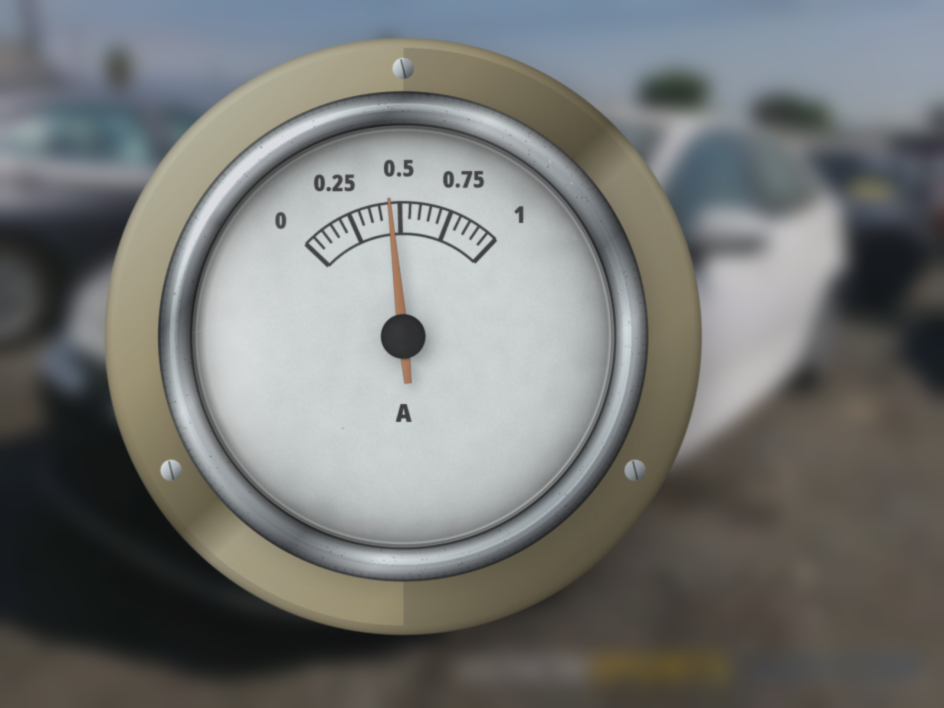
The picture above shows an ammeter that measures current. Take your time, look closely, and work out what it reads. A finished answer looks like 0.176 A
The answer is 0.45 A
